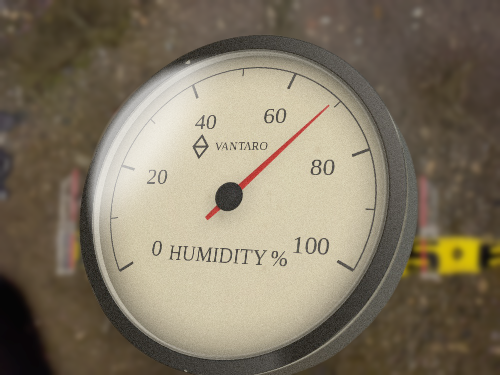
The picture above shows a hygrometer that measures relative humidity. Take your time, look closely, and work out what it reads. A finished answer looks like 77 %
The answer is 70 %
